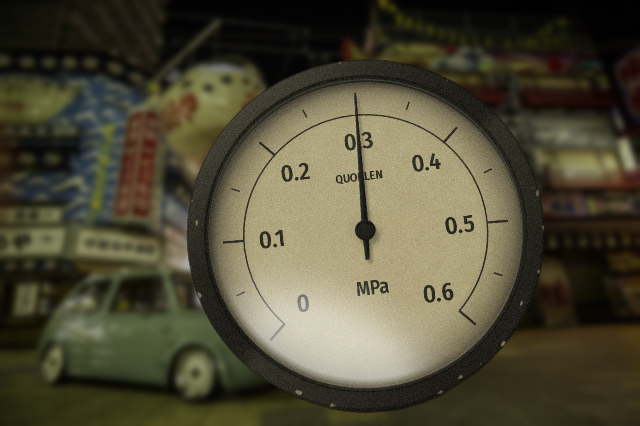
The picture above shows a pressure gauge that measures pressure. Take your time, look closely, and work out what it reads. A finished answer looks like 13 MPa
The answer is 0.3 MPa
